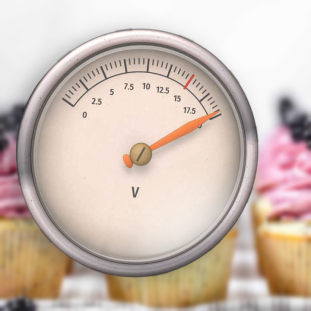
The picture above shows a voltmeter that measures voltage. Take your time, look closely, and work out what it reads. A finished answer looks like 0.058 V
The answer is 19.5 V
